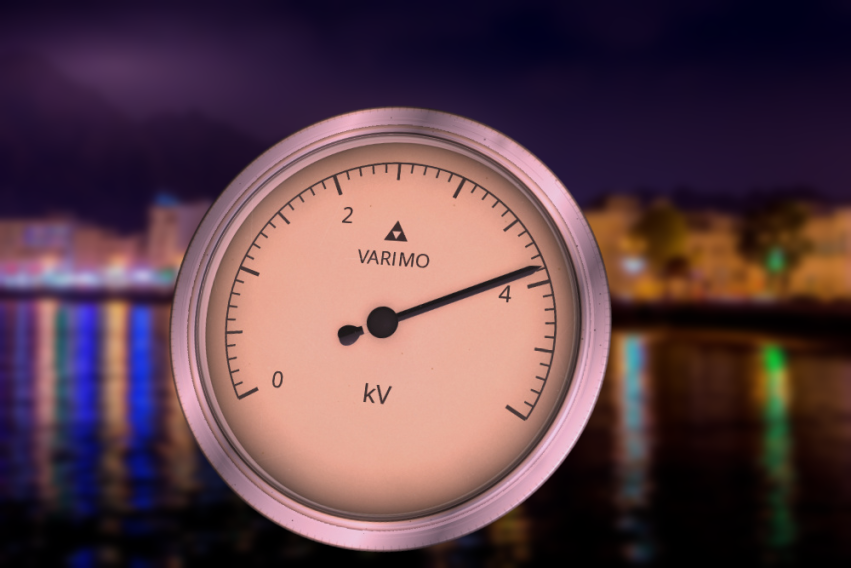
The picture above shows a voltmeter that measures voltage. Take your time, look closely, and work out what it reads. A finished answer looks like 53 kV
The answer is 3.9 kV
